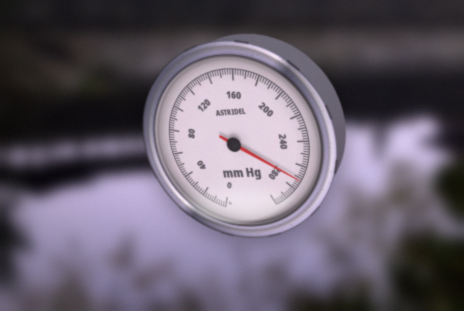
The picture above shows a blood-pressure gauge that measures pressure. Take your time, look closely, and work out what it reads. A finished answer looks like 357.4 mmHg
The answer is 270 mmHg
